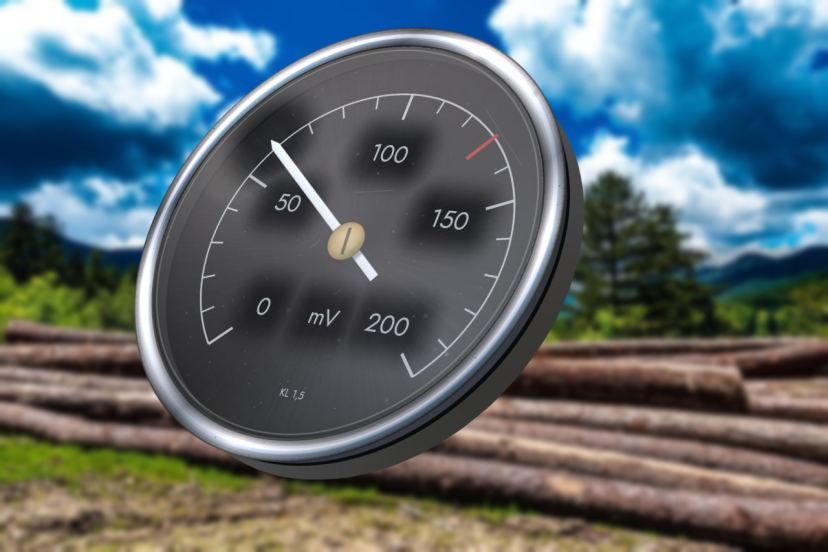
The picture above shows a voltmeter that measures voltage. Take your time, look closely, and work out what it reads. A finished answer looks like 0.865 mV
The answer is 60 mV
